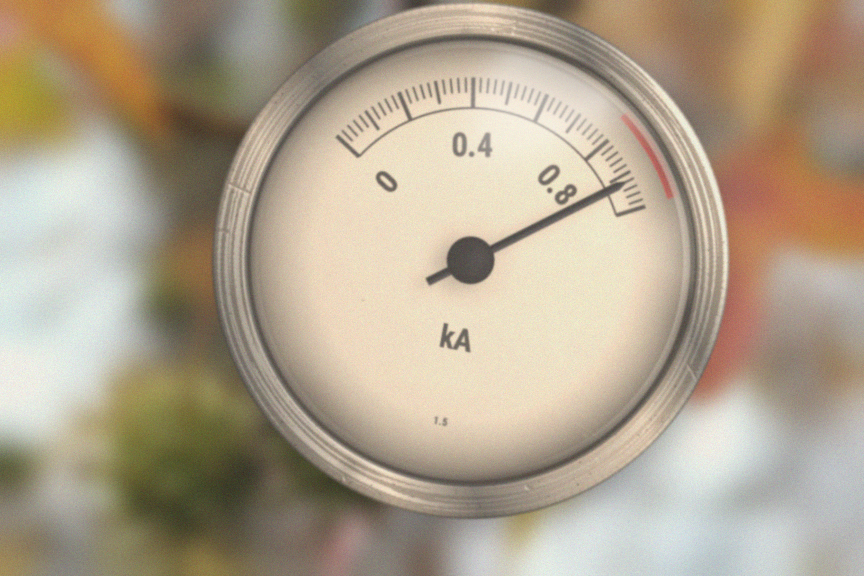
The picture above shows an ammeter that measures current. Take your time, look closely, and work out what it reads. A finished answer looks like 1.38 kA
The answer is 0.92 kA
